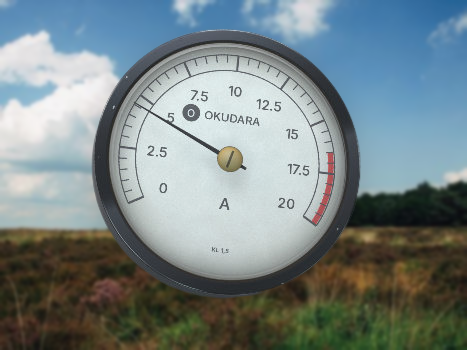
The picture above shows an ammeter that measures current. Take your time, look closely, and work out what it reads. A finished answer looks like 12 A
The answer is 4.5 A
